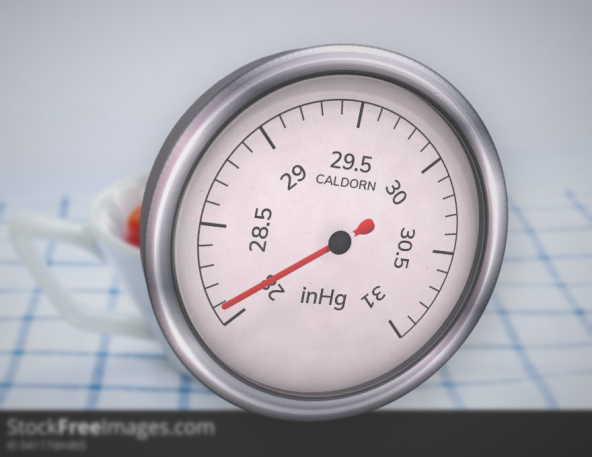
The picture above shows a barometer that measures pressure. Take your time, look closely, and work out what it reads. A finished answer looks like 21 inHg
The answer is 28.1 inHg
